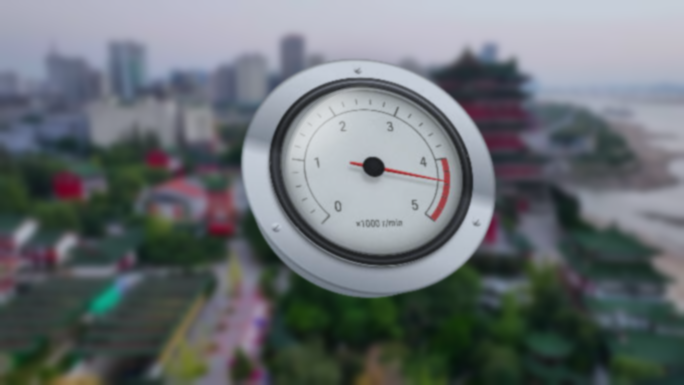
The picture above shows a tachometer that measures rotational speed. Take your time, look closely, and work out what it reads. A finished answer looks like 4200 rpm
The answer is 4400 rpm
